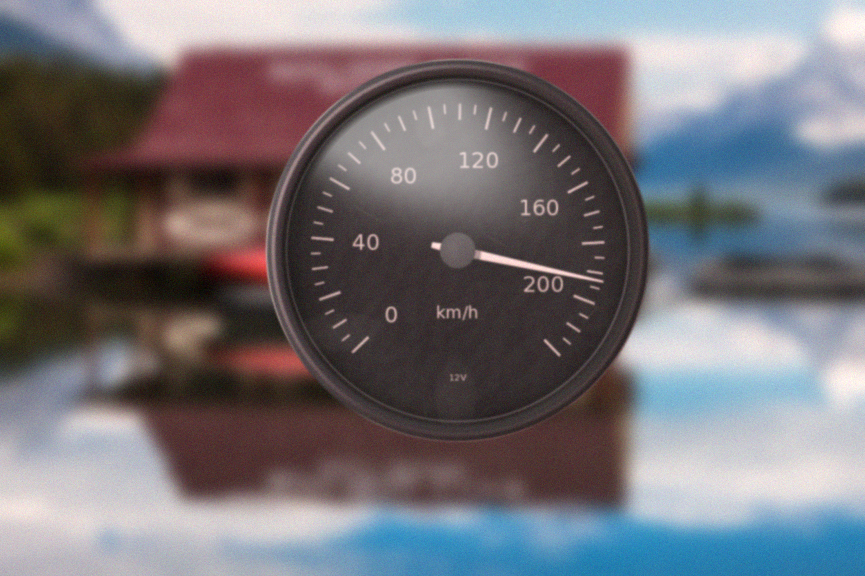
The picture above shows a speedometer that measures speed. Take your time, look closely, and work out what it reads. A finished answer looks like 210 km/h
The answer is 192.5 km/h
